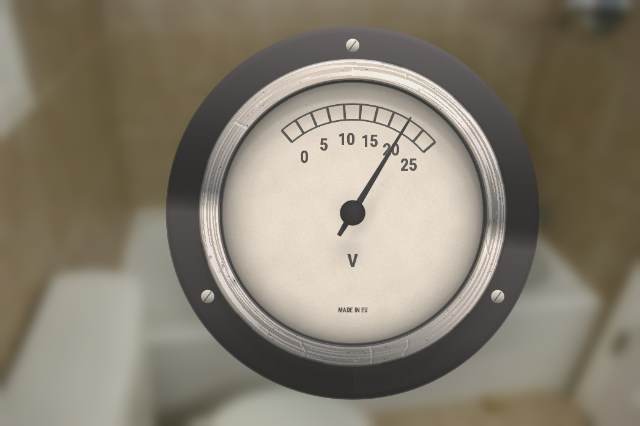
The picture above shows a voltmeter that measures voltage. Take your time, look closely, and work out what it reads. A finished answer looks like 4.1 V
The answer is 20 V
